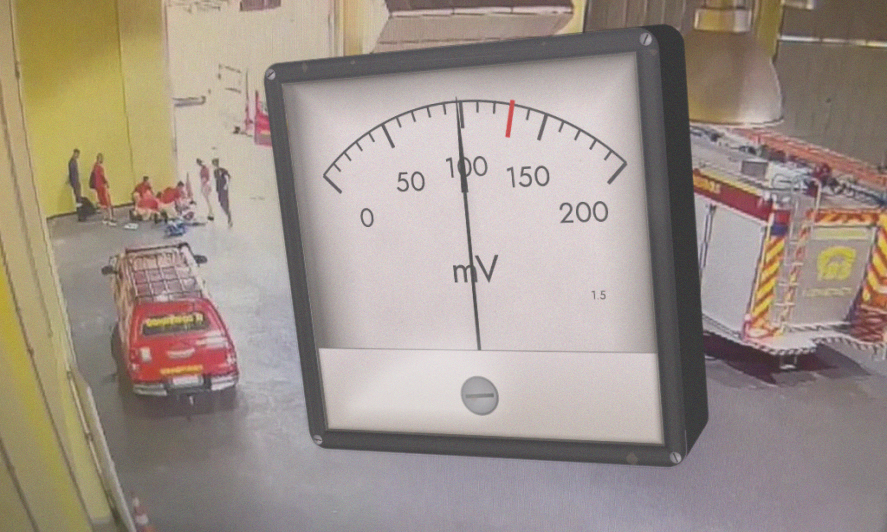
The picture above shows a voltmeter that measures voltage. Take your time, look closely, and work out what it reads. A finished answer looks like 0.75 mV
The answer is 100 mV
